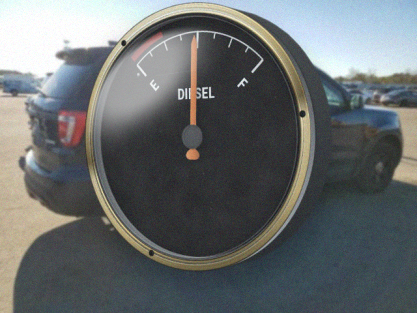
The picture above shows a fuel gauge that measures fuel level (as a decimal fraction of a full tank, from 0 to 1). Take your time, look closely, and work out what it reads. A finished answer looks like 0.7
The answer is 0.5
